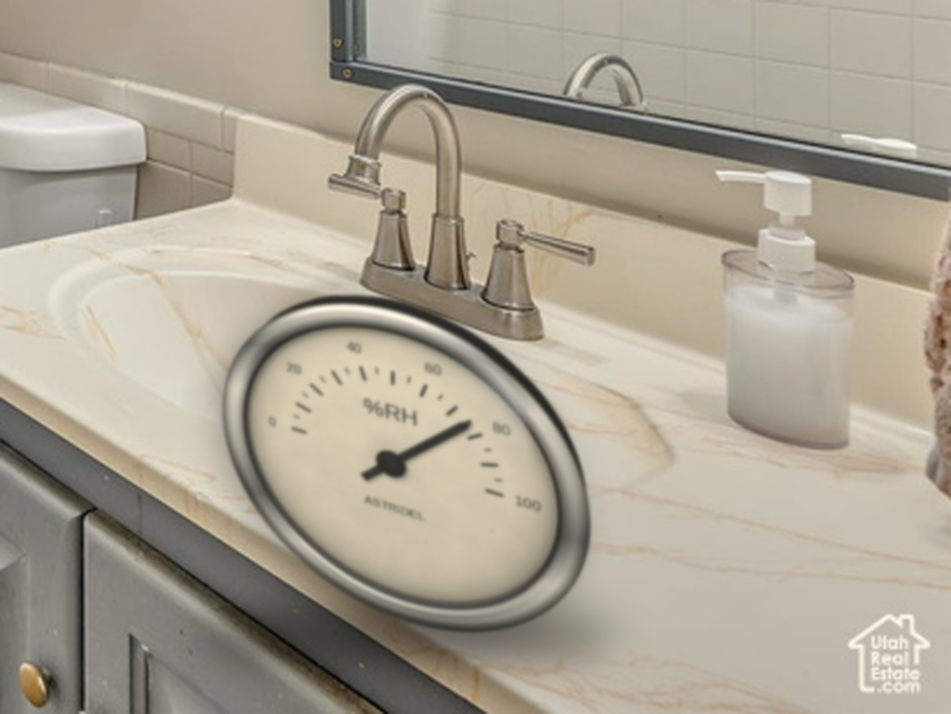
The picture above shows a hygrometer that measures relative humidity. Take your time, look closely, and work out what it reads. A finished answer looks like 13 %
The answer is 75 %
